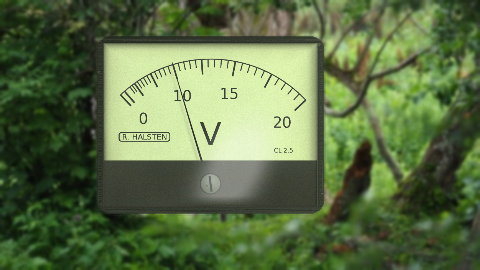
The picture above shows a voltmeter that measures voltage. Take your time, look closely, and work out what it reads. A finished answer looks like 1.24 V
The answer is 10 V
